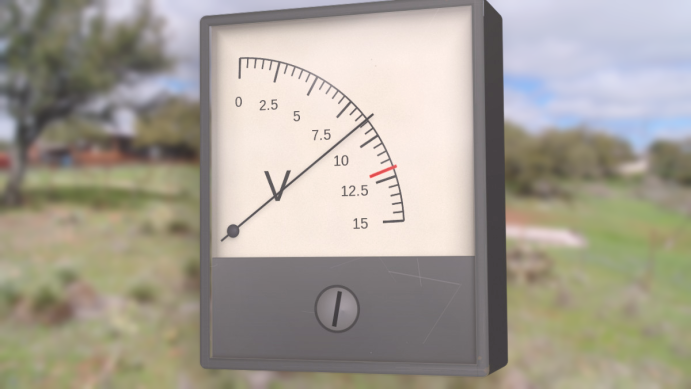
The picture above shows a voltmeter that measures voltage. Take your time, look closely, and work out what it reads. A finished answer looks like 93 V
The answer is 9 V
